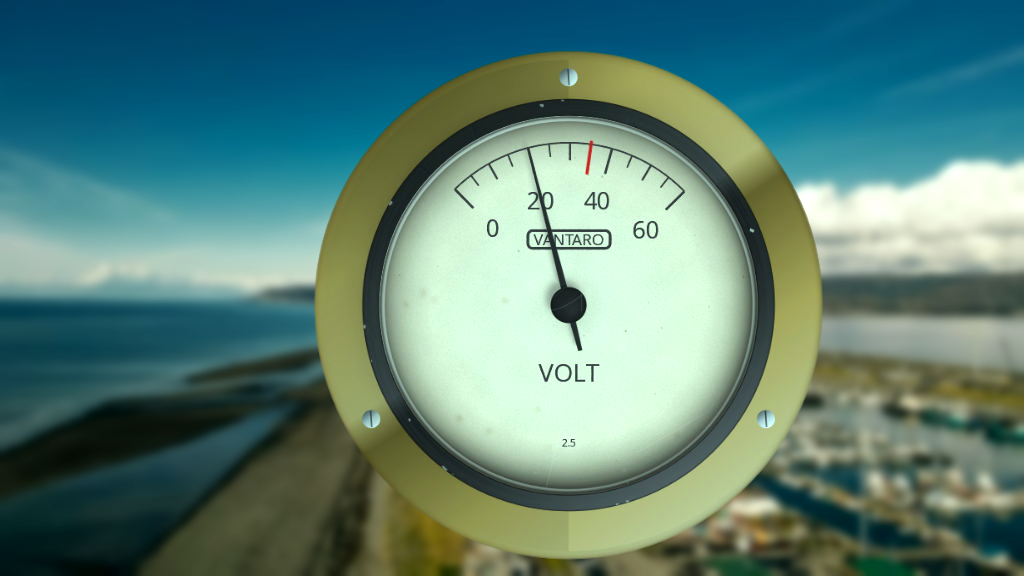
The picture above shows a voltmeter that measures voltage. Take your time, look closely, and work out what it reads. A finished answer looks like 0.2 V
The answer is 20 V
